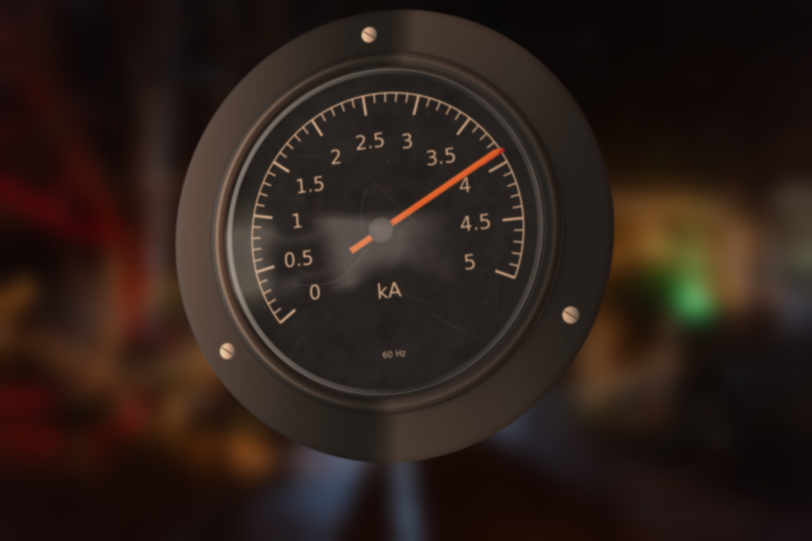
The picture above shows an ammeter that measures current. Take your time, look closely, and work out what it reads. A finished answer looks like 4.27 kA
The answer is 3.9 kA
